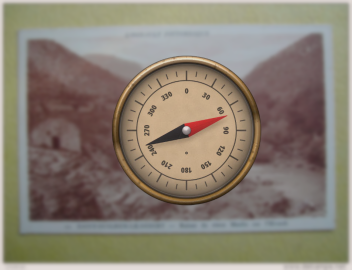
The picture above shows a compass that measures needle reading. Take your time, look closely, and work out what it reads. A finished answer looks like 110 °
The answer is 70 °
